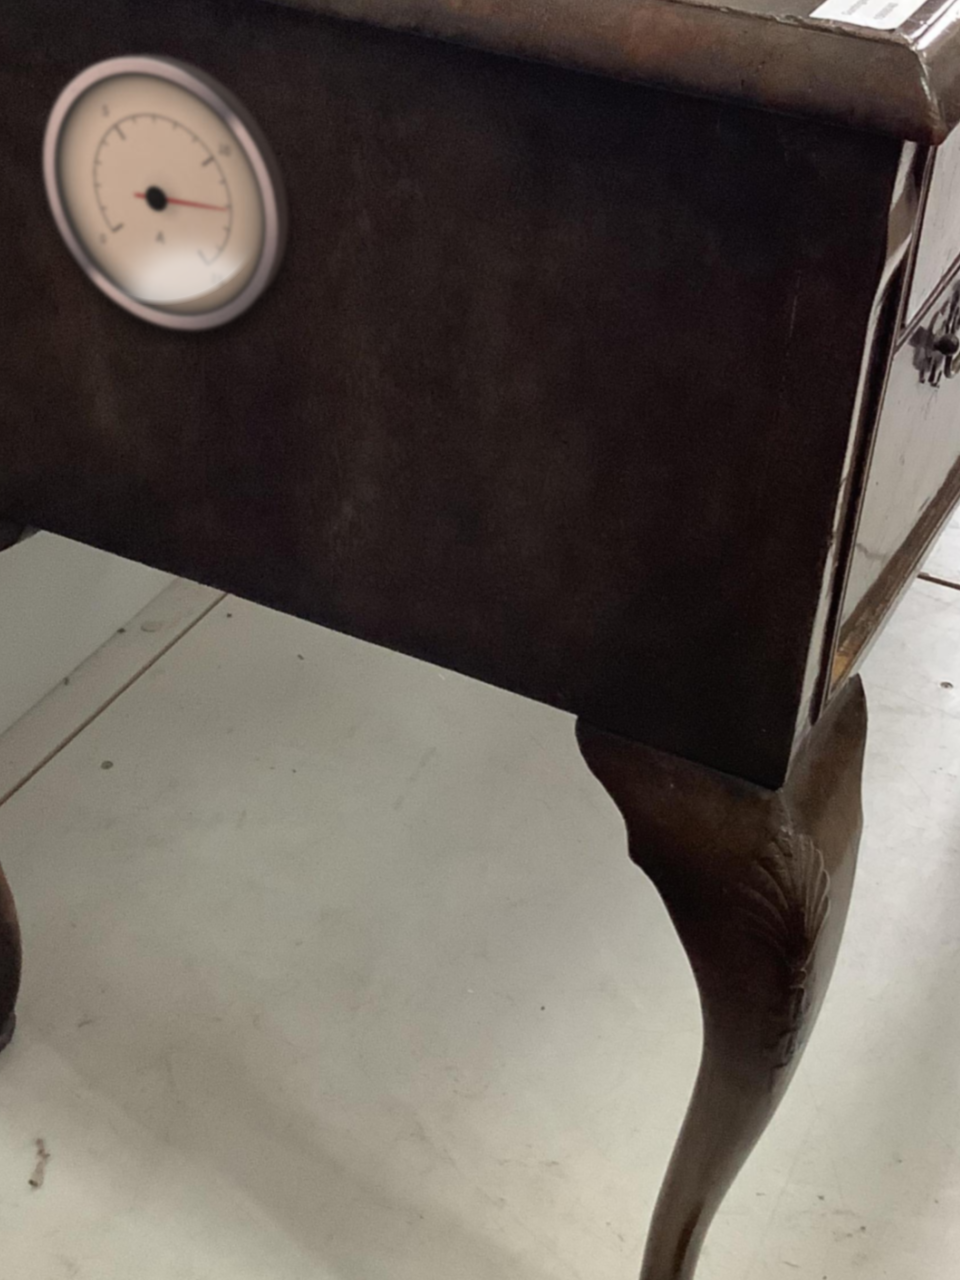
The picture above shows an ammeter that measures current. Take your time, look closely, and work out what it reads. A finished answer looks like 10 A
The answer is 12 A
